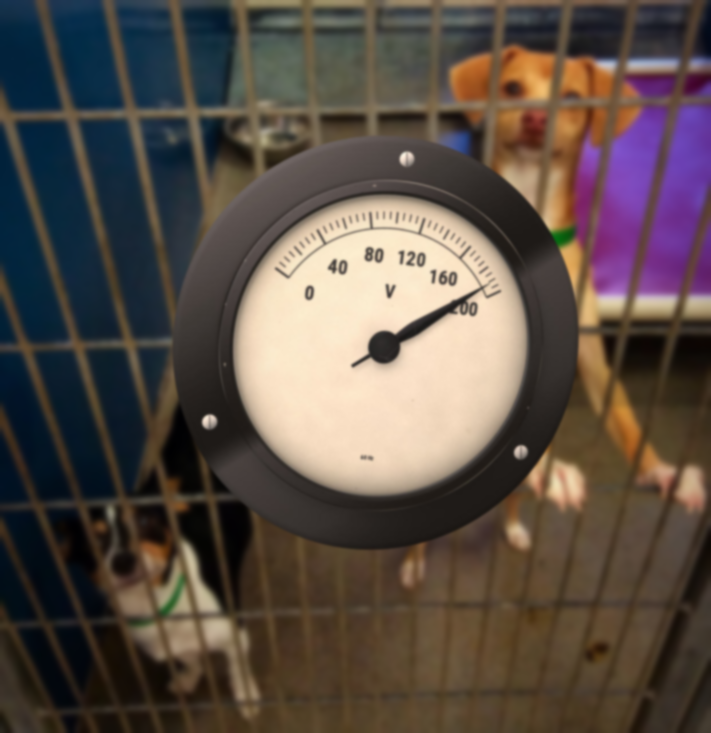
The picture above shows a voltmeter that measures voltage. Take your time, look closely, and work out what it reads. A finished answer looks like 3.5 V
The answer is 190 V
